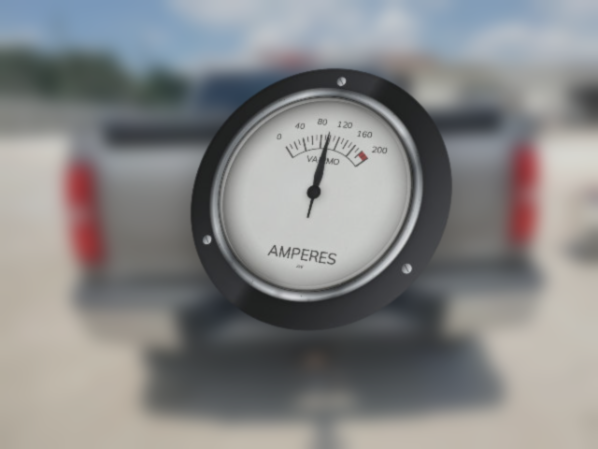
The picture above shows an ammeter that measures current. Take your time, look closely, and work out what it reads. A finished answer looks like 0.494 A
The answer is 100 A
